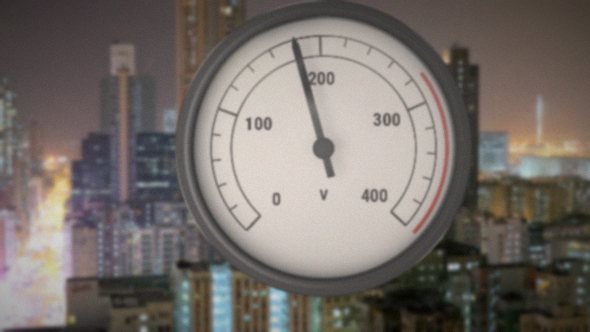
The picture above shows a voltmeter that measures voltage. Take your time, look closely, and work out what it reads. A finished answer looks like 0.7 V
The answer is 180 V
